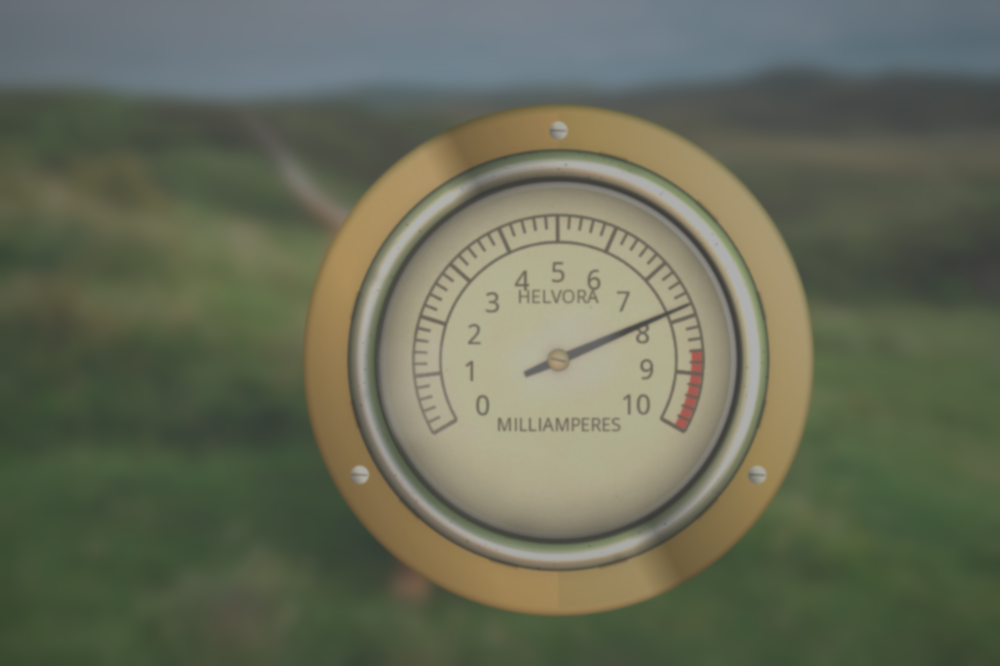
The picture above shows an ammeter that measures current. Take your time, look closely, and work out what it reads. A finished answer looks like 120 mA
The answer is 7.8 mA
